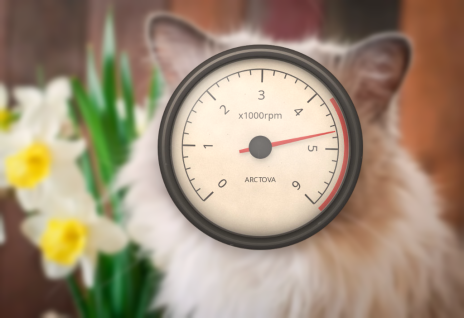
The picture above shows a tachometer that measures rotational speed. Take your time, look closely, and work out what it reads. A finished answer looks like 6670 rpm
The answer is 4700 rpm
